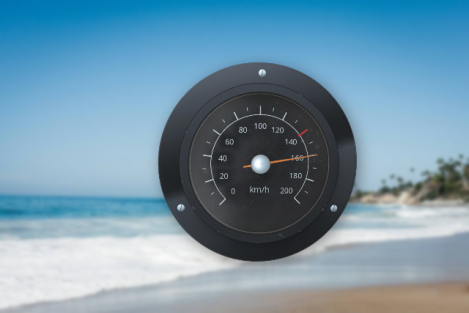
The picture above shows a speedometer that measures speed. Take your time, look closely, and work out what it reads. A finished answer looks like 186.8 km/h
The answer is 160 km/h
